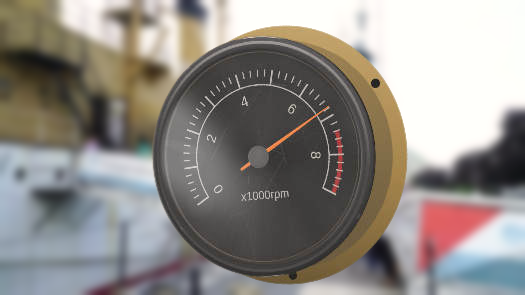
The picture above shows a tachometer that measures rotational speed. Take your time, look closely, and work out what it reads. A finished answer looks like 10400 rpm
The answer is 6800 rpm
